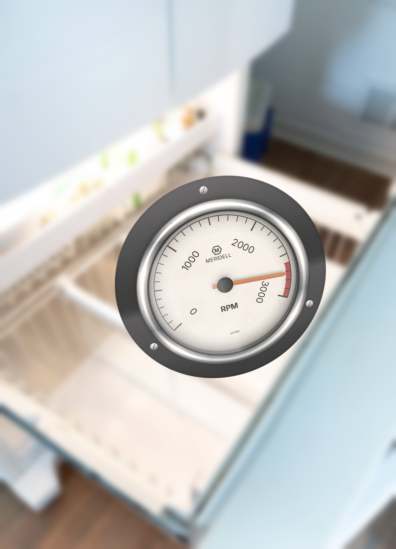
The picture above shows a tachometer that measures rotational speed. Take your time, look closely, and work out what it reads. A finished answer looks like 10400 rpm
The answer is 2700 rpm
